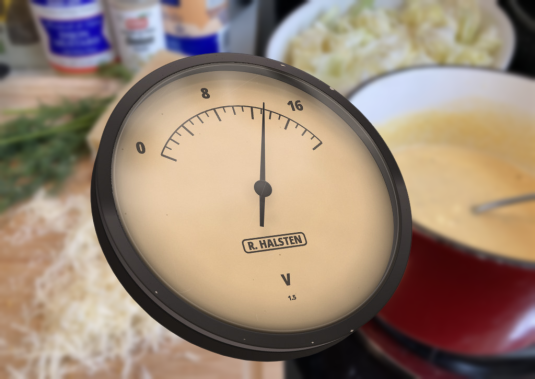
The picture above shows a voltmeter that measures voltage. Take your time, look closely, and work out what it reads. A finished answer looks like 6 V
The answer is 13 V
